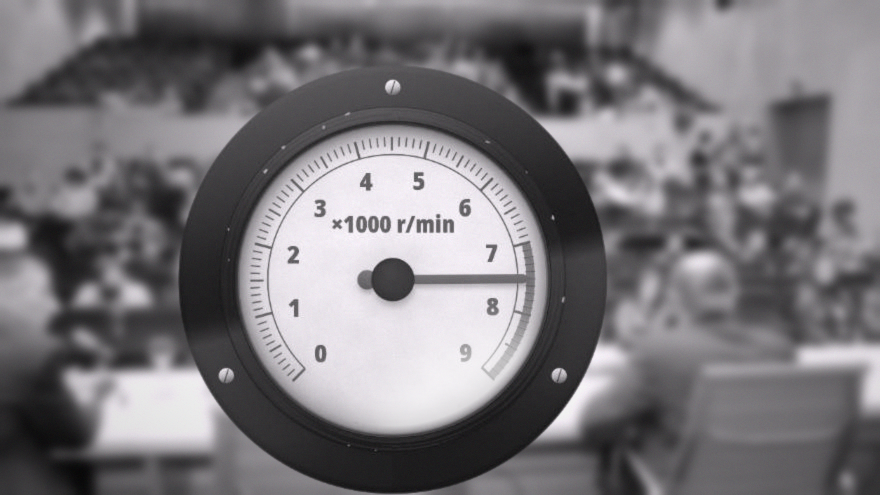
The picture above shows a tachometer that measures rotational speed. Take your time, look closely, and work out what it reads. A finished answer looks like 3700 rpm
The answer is 7500 rpm
